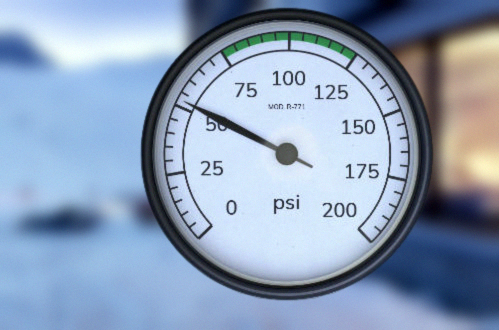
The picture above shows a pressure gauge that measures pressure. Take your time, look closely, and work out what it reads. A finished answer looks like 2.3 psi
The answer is 52.5 psi
